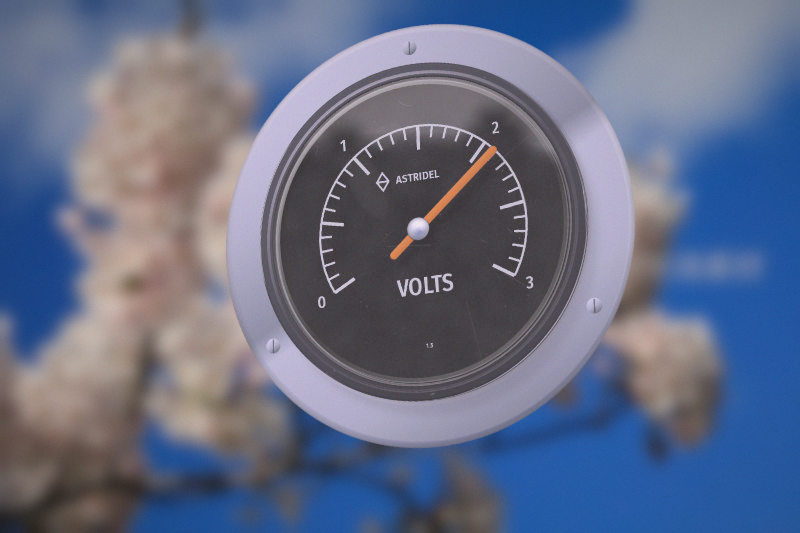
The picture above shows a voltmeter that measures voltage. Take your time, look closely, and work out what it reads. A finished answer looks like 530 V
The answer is 2.1 V
